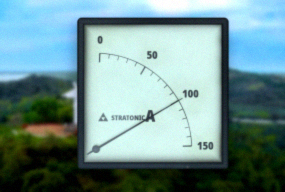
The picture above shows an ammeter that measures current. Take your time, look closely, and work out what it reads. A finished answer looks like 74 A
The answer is 100 A
